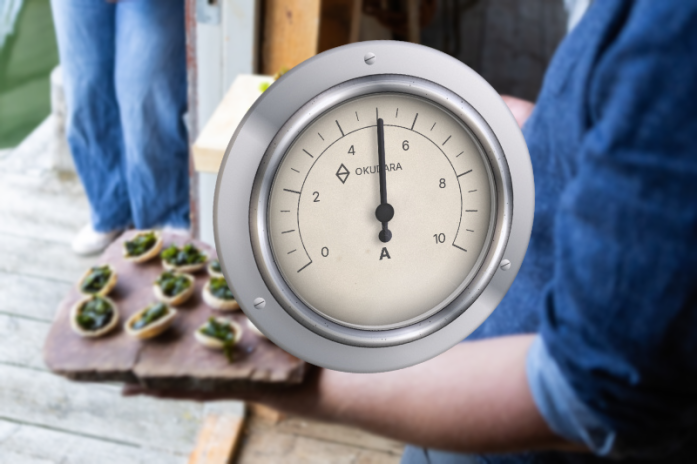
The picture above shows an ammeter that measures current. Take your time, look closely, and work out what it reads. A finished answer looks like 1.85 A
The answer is 5 A
